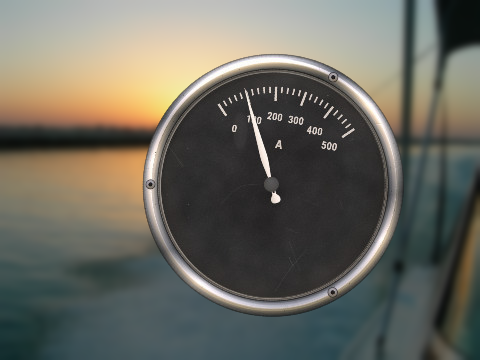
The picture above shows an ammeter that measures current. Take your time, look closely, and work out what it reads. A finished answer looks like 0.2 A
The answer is 100 A
